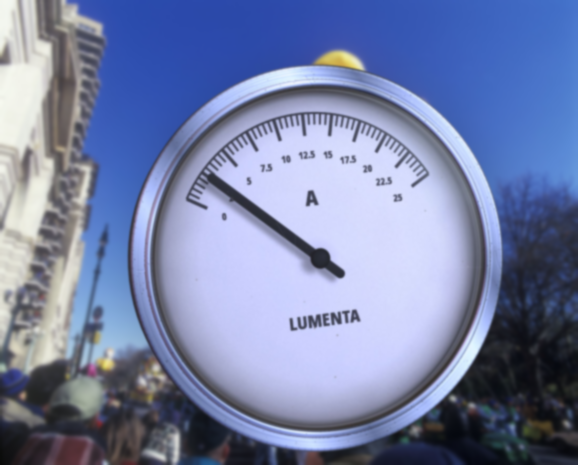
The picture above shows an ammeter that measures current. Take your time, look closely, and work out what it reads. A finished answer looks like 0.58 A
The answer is 2.5 A
